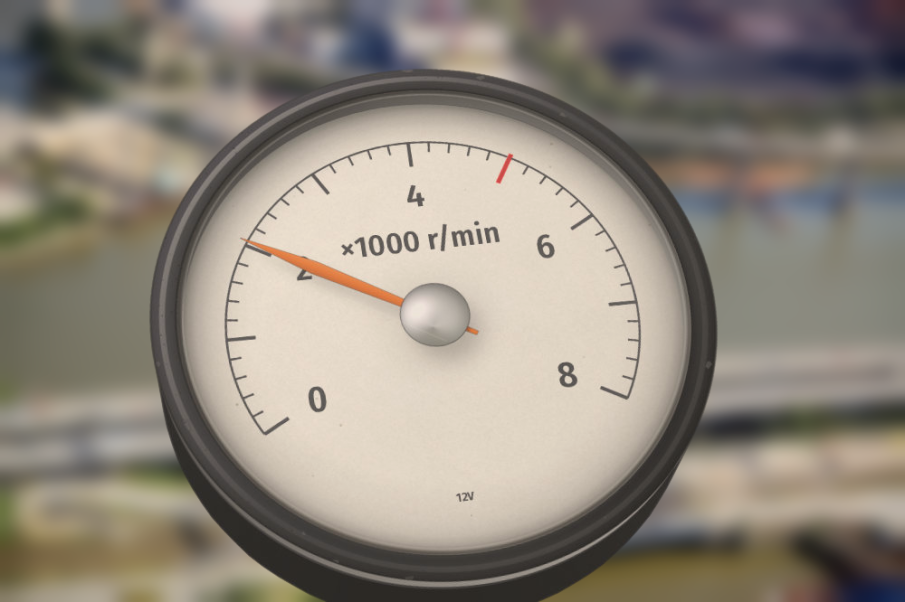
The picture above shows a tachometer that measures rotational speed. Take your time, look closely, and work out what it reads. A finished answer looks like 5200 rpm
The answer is 2000 rpm
